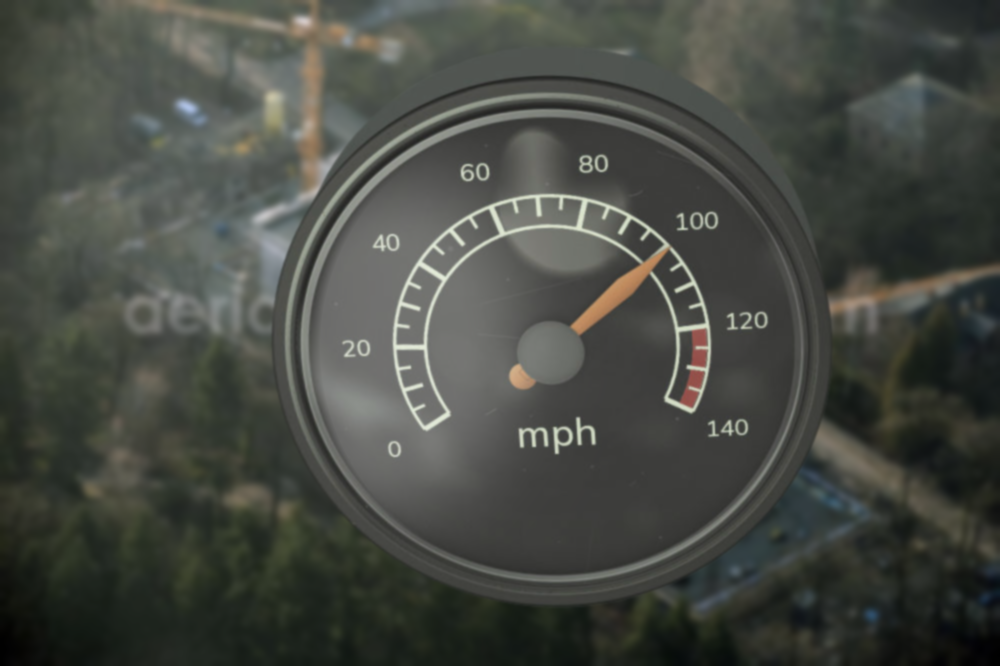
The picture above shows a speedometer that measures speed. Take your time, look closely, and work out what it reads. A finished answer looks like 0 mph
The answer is 100 mph
